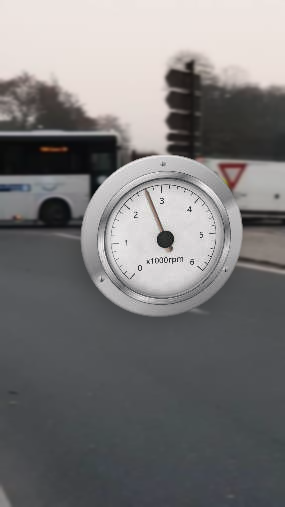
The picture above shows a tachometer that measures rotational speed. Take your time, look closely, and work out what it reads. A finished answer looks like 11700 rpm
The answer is 2600 rpm
